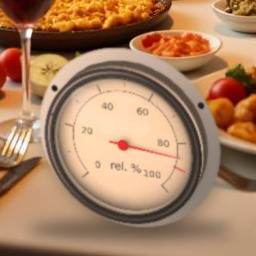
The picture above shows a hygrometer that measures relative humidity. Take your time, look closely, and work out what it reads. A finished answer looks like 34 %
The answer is 85 %
